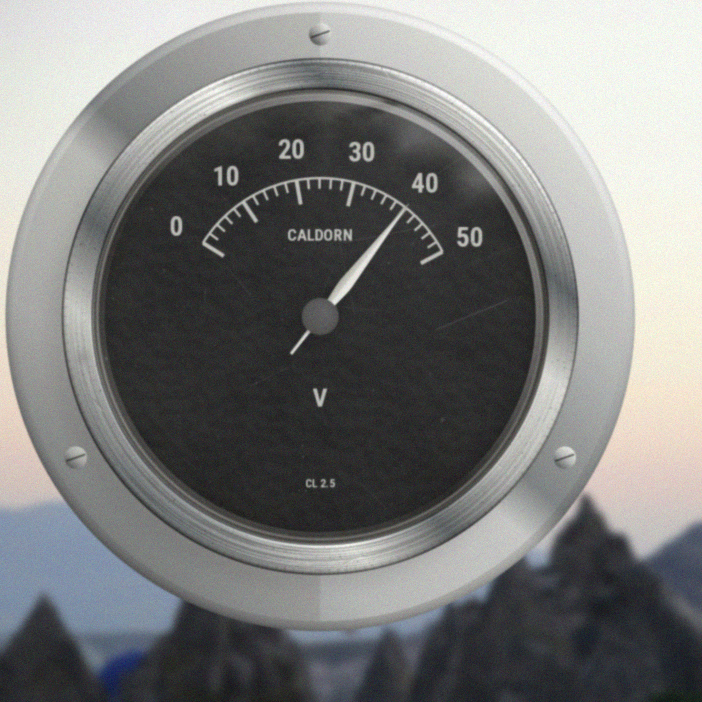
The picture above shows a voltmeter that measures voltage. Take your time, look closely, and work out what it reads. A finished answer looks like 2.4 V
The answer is 40 V
